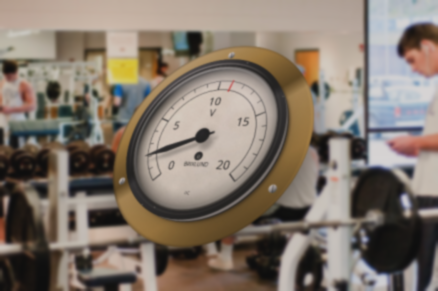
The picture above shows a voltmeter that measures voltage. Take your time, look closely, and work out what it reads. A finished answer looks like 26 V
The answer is 2 V
